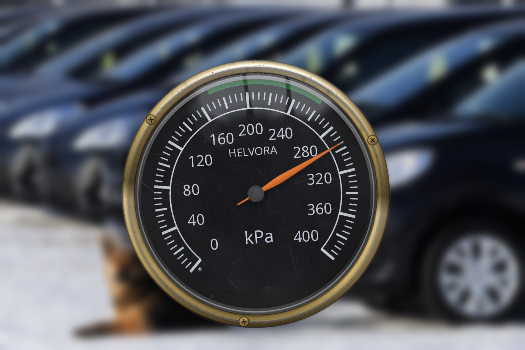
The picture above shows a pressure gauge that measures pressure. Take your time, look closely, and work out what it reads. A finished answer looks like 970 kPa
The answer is 295 kPa
